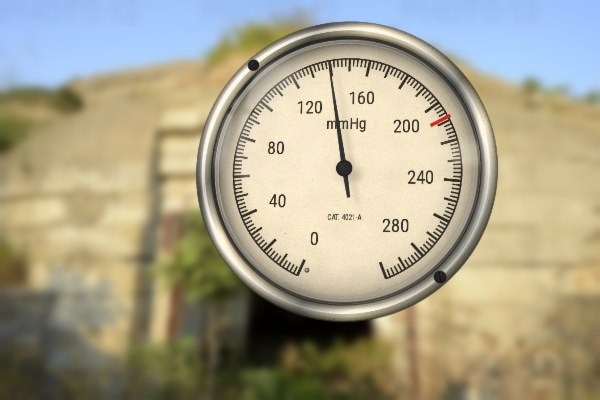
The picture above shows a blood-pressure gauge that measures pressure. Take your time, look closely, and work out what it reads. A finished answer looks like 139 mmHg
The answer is 140 mmHg
